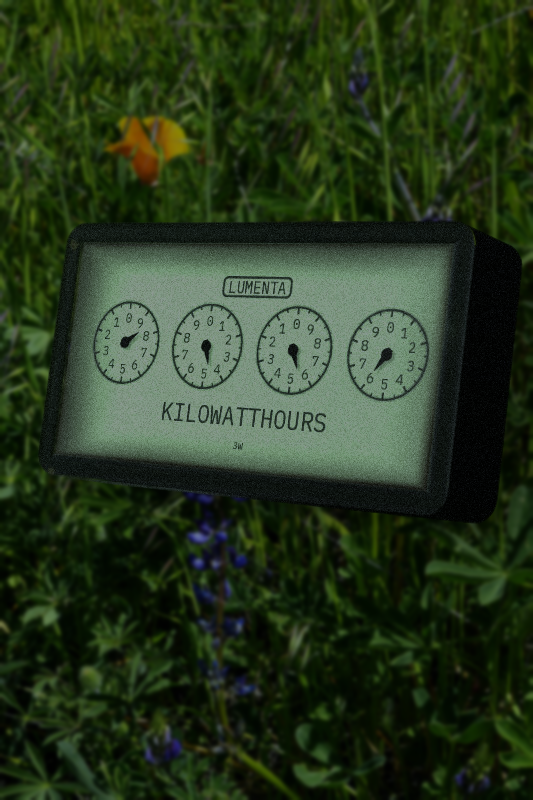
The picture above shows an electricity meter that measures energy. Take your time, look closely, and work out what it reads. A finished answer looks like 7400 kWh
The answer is 8456 kWh
